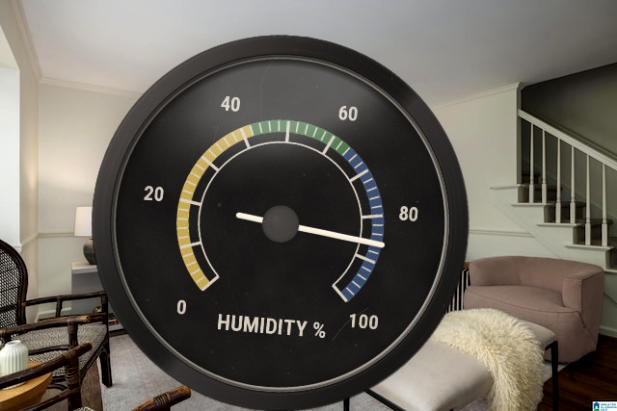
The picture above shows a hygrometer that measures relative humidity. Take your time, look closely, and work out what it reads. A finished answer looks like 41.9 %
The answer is 86 %
